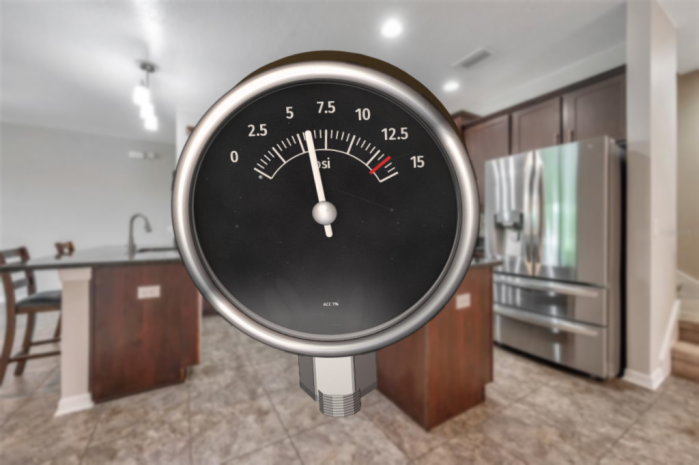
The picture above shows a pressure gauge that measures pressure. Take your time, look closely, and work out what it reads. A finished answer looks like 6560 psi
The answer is 6 psi
